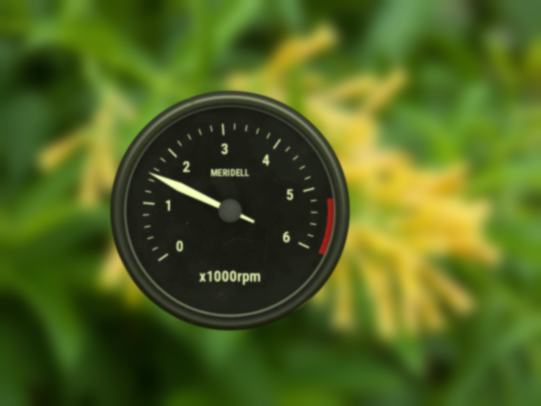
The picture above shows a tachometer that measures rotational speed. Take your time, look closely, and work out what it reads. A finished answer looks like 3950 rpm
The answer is 1500 rpm
